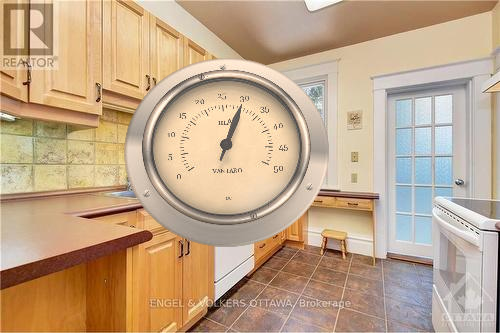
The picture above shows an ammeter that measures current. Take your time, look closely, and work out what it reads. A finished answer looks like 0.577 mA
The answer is 30 mA
